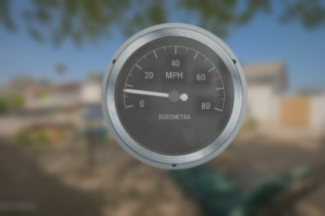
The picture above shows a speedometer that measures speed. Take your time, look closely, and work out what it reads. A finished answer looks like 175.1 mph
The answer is 7.5 mph
